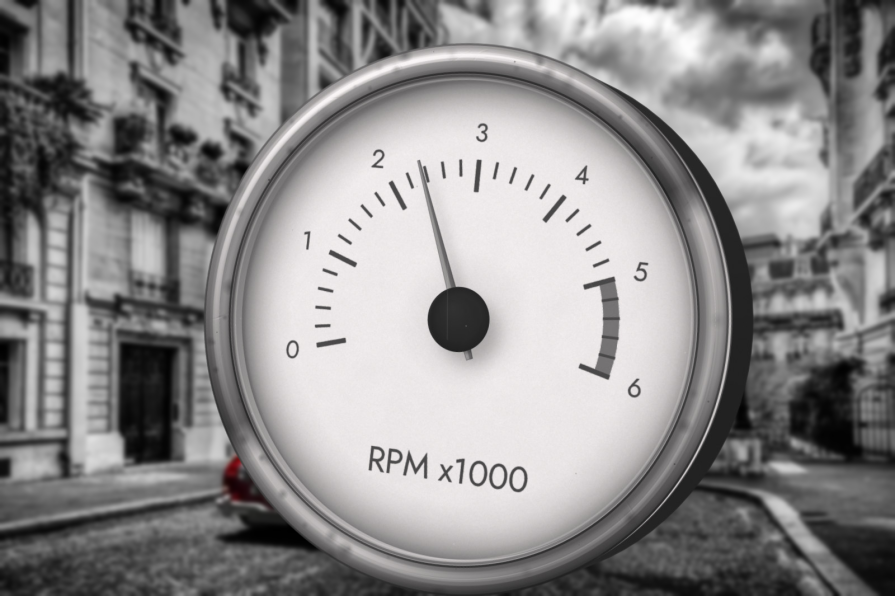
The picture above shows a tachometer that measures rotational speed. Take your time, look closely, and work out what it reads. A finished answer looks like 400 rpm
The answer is 2400 rpm
